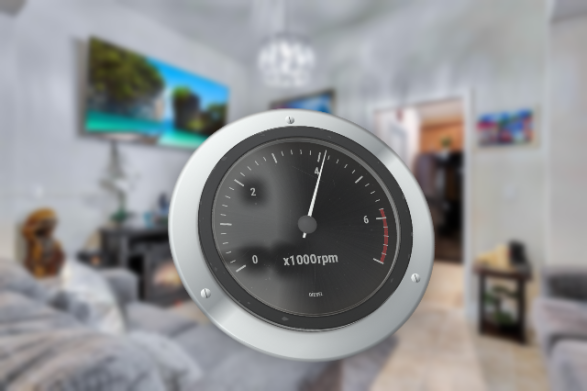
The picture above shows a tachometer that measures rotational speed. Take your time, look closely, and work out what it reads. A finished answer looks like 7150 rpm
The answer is 4100 rpm
